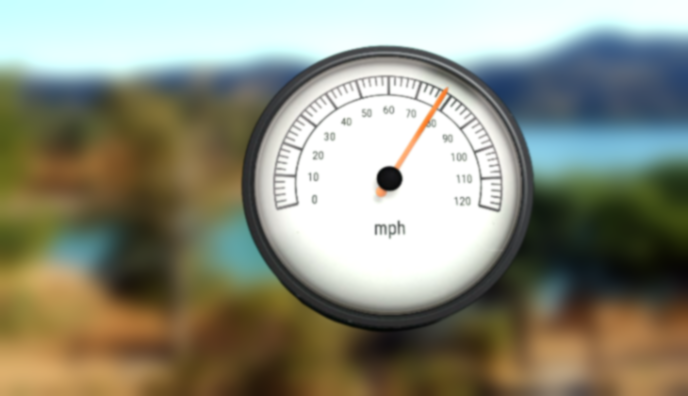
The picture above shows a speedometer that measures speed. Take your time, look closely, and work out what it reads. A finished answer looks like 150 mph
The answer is 78 mph
